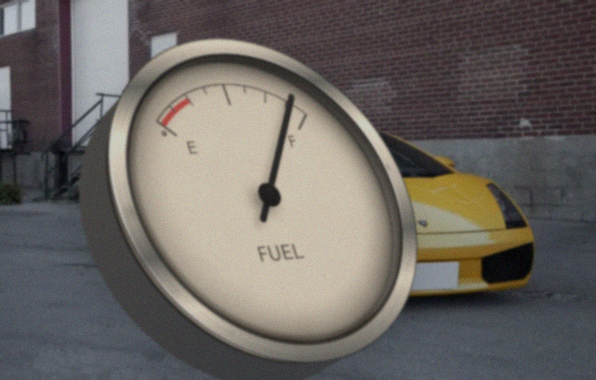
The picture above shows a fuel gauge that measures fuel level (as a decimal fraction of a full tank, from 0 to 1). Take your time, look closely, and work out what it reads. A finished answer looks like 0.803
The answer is 0.875
